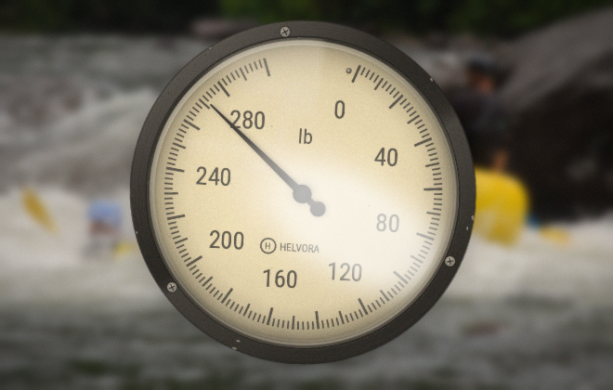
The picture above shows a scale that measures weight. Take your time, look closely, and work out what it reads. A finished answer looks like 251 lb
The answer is 272 lb
